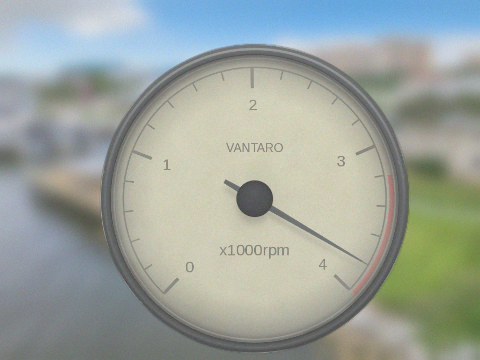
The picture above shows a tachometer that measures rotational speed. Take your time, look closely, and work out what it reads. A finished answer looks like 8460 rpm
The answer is 3800 rpm
